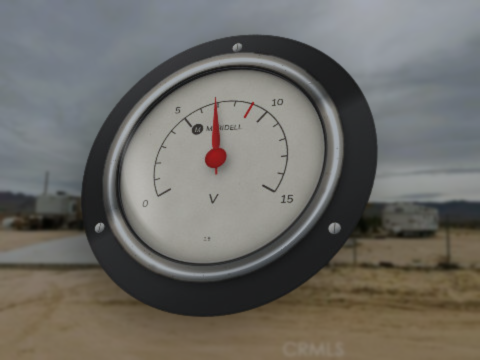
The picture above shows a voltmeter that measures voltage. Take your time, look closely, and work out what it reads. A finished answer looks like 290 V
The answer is 7 V
